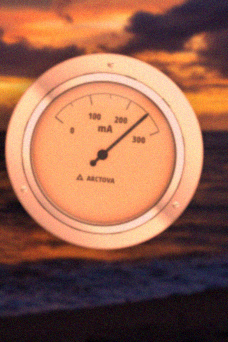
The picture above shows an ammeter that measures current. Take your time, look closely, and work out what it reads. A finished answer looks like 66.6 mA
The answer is 250 mA
